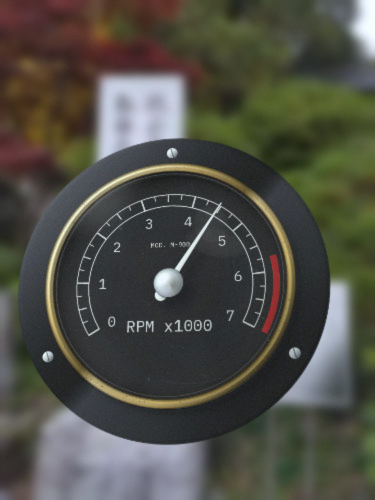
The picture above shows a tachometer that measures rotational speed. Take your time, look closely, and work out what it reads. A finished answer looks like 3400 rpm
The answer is 4500 rpm
